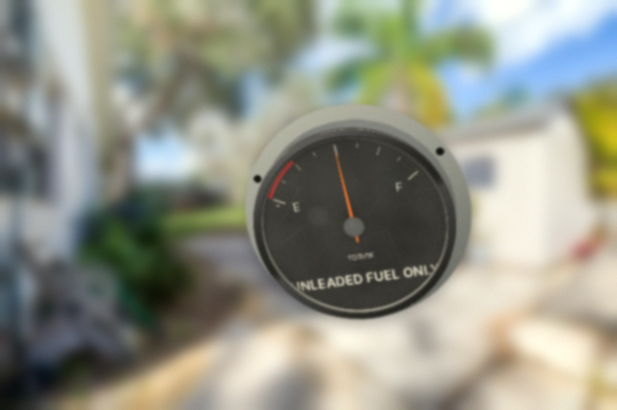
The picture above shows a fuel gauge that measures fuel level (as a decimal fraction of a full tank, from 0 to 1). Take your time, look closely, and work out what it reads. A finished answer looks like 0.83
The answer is 0.5
